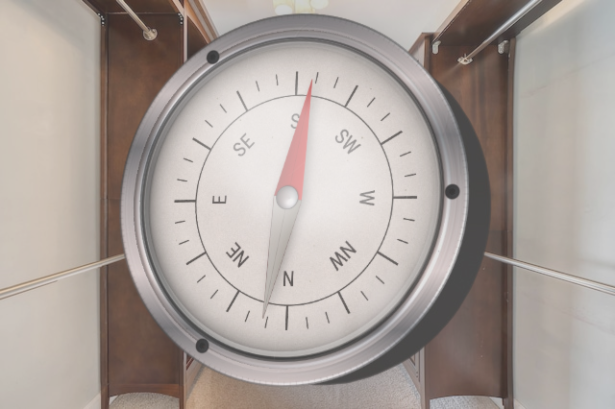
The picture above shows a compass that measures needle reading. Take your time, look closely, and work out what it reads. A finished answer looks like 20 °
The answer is 190 °
